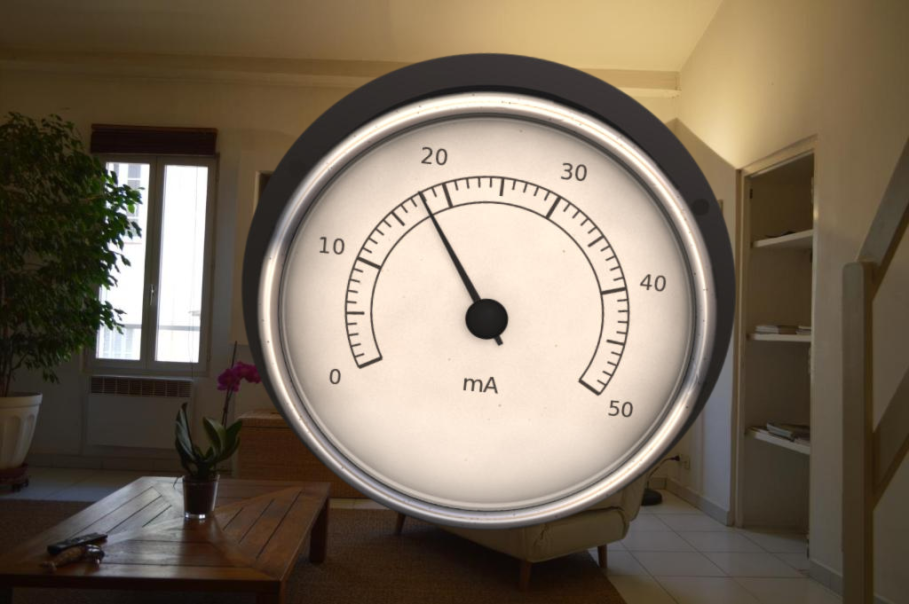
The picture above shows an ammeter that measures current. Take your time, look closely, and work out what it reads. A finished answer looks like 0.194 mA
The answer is 18 mA
